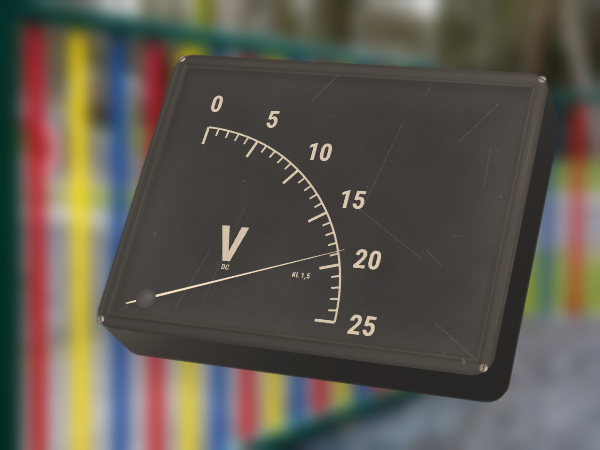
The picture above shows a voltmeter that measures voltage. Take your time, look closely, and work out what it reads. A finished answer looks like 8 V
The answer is 19 V
